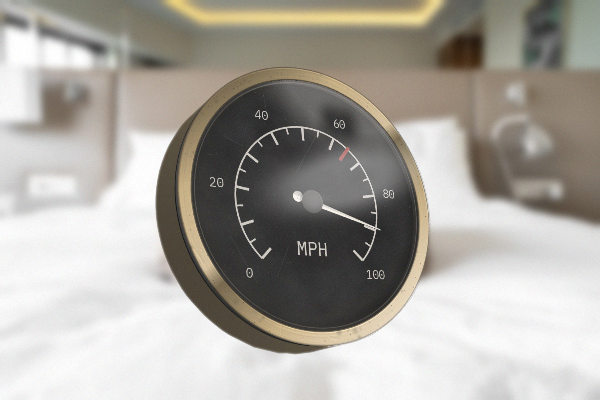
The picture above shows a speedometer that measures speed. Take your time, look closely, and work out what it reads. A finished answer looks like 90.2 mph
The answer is 90 mph
